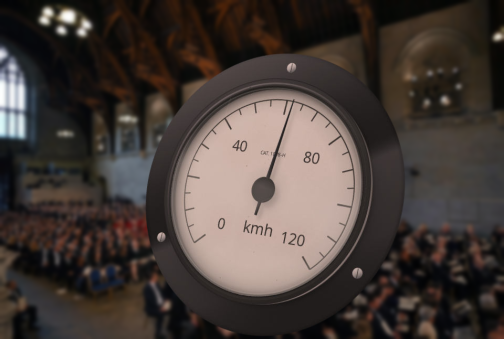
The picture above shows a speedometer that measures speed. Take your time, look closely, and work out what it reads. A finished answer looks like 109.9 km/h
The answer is 62.5 km/h
